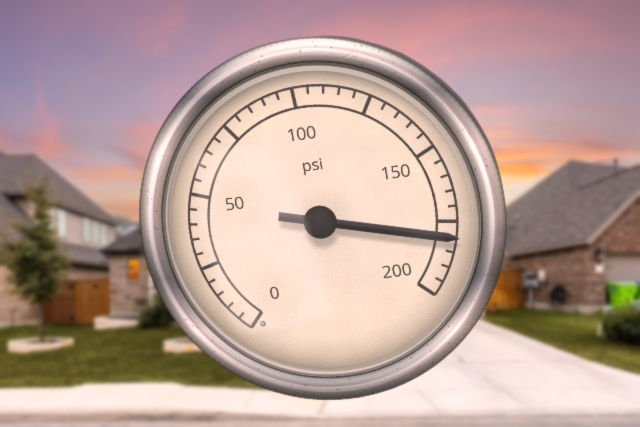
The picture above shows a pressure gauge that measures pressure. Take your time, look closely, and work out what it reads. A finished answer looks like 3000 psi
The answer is 180 psi
